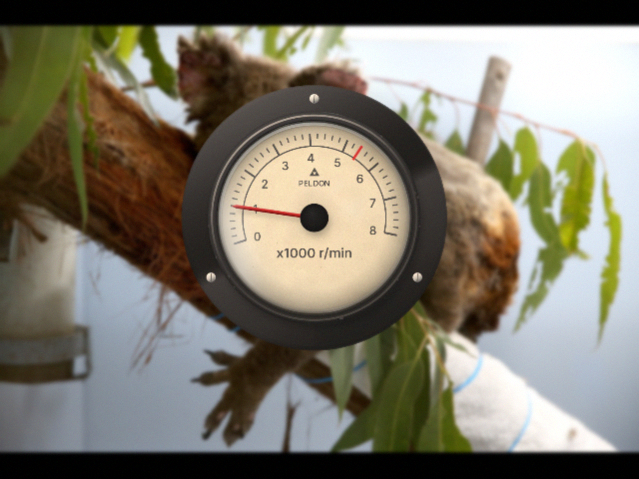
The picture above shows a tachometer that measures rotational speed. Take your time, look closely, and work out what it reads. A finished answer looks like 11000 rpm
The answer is 1000 rpm
